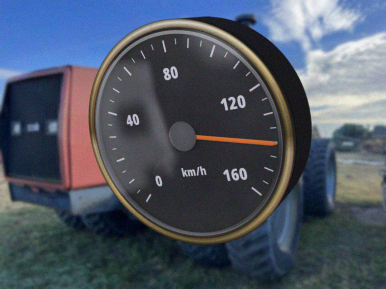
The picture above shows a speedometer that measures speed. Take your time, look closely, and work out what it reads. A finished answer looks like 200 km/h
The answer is 140 km/h
